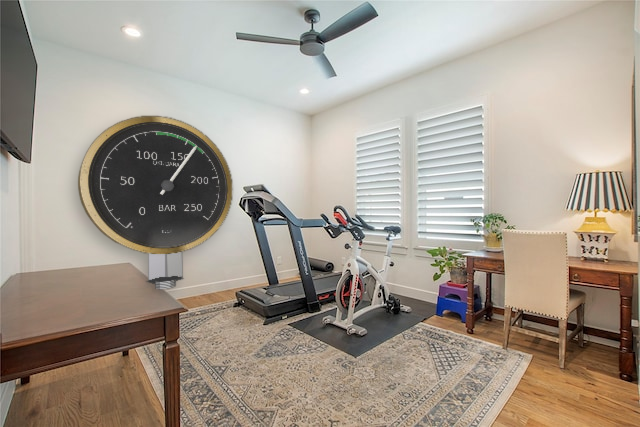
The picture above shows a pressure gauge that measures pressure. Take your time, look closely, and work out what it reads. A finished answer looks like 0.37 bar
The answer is 160 bar
